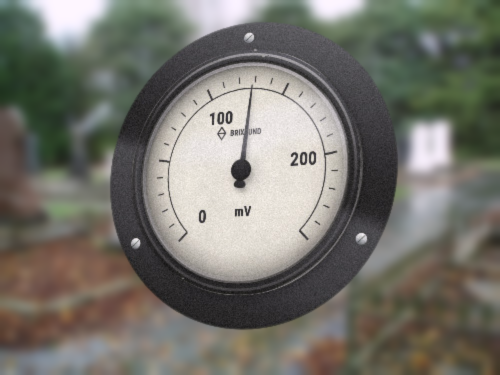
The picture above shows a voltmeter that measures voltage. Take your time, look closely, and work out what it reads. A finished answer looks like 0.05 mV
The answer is 130 mV
